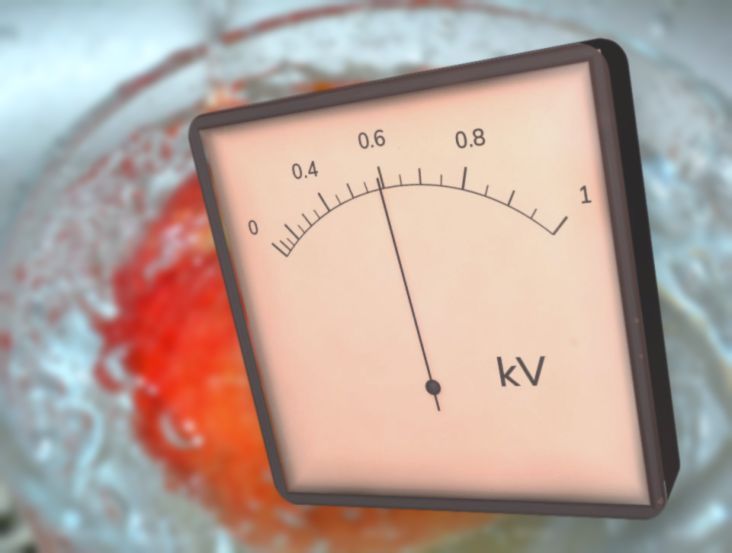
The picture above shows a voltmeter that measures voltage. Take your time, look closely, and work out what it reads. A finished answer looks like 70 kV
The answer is 0.6 kV
